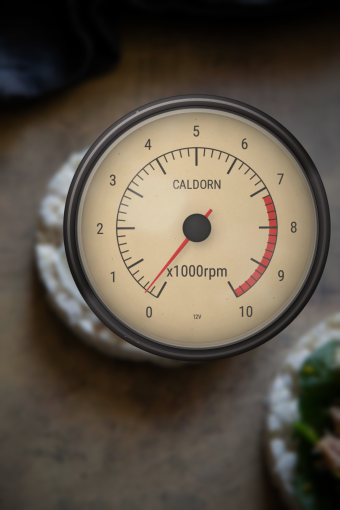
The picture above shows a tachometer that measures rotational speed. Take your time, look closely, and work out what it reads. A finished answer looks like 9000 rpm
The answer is 300 rpm
